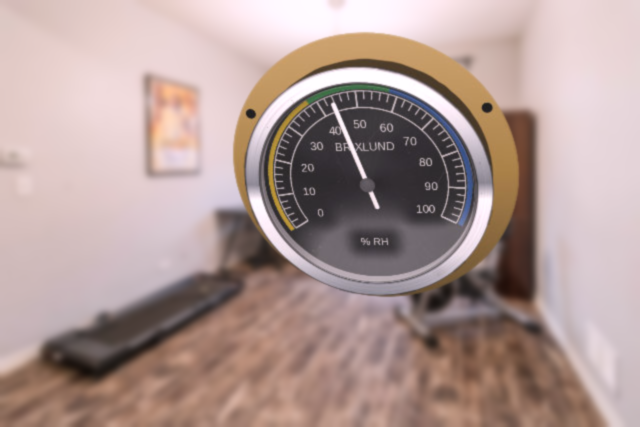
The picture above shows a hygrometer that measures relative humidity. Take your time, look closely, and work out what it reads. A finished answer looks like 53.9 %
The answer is 44 %
